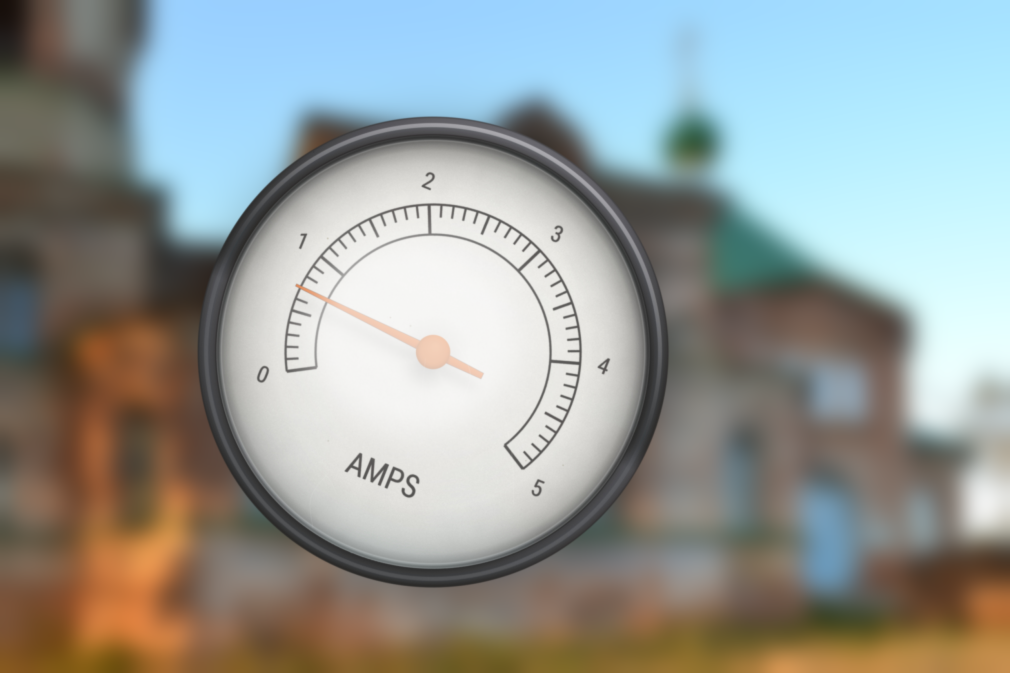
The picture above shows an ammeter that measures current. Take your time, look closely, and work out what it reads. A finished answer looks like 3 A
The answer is 0.7 A
